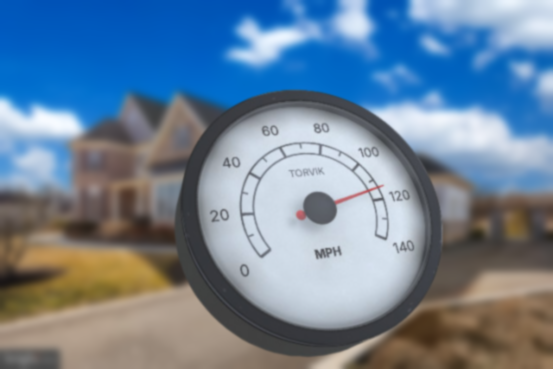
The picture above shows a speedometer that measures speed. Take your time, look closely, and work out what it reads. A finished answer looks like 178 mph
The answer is 115 mph
